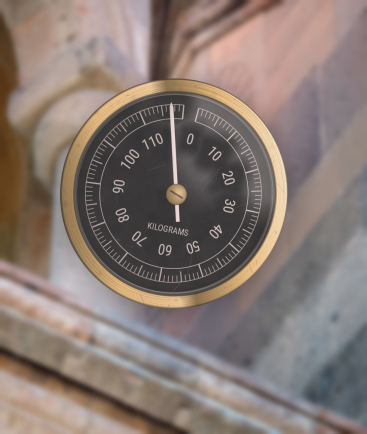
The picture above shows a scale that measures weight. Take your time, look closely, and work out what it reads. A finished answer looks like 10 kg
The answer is 117 kg
